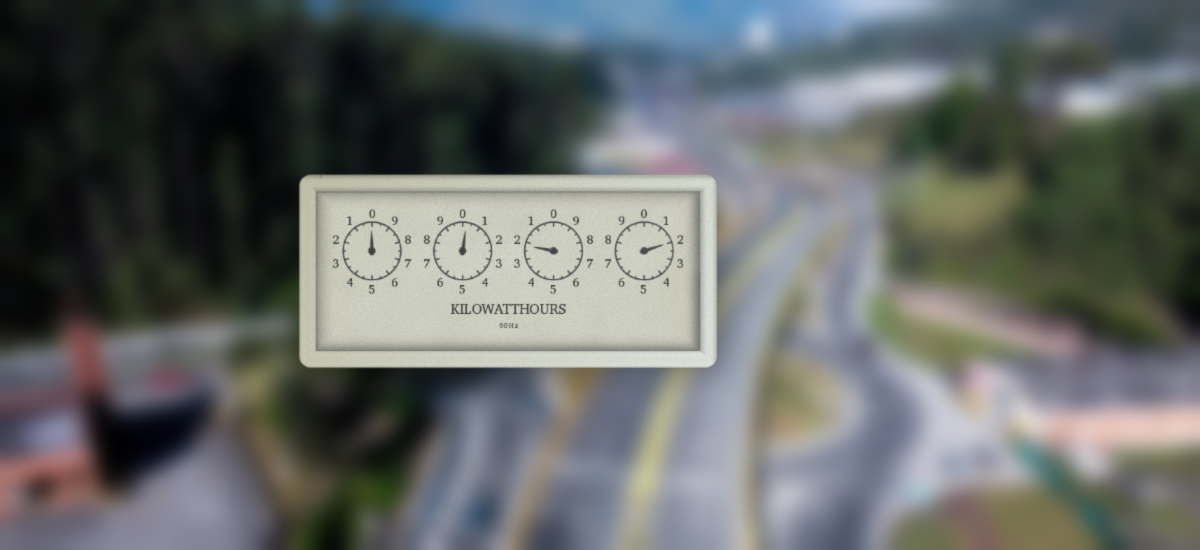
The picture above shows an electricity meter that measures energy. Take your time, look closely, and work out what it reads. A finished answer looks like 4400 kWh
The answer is 22 kWh
